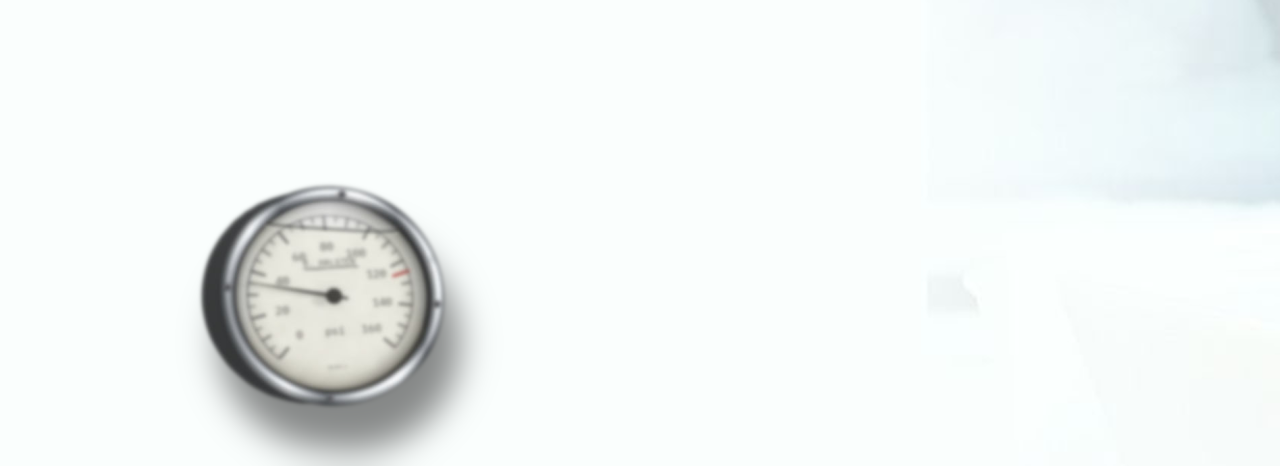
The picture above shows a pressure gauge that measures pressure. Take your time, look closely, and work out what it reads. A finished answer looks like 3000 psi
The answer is 35 psi
